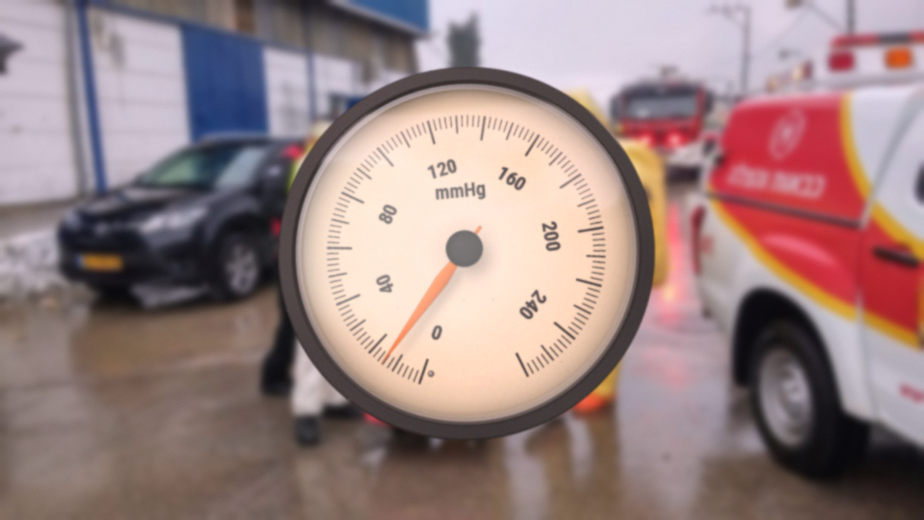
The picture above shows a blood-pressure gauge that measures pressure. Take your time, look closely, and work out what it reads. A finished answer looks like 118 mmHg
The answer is 14 mmHg
